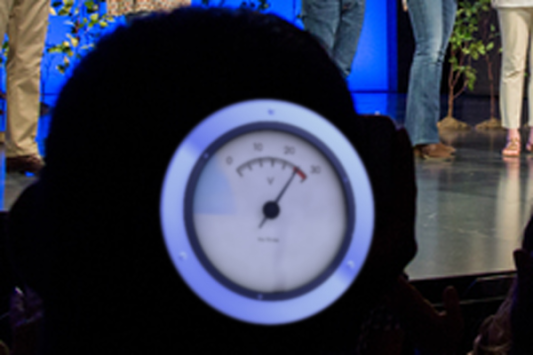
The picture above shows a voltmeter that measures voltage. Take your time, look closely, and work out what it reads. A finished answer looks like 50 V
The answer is 25 V
